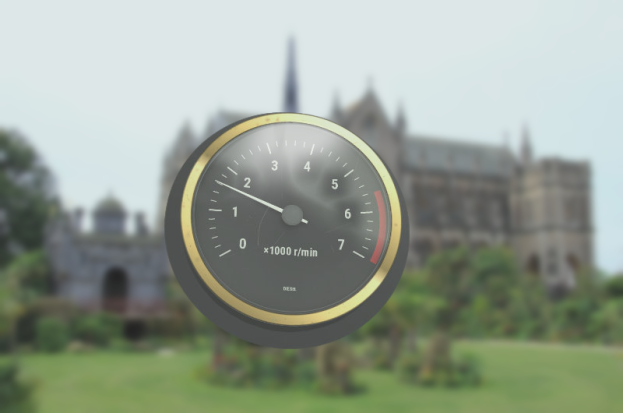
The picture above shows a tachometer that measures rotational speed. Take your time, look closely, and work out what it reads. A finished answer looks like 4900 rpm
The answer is 1600 rpm
